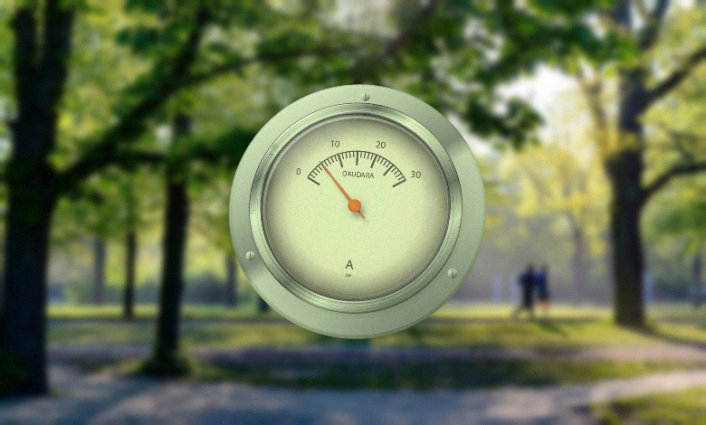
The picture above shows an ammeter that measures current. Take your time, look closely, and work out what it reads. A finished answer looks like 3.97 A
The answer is 5 A
